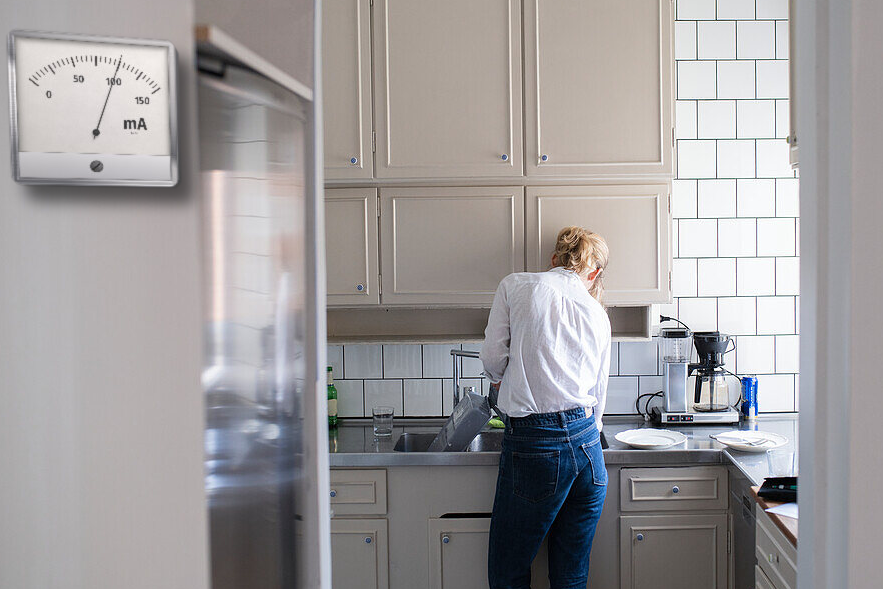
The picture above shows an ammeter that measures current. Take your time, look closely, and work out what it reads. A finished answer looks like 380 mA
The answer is 100 mA
